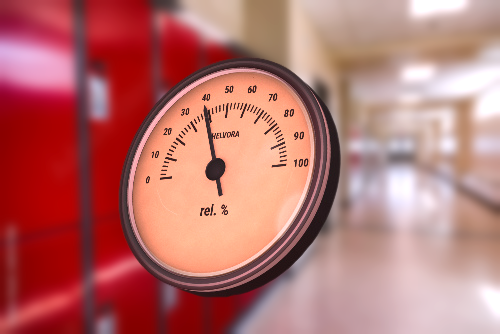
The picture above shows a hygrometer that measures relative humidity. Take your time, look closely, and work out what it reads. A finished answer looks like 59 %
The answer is 40 %
